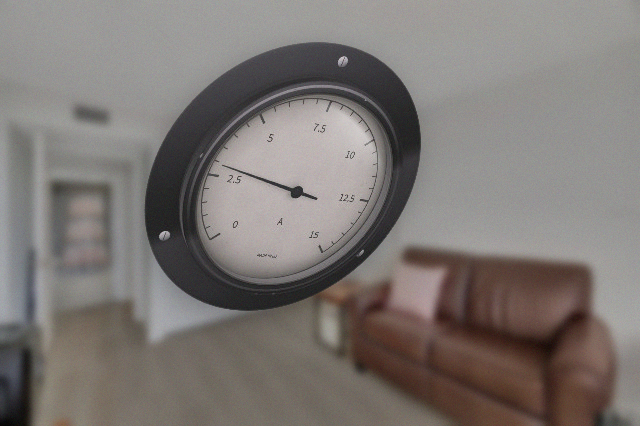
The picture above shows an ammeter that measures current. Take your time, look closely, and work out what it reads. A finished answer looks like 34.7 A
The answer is 3 A
